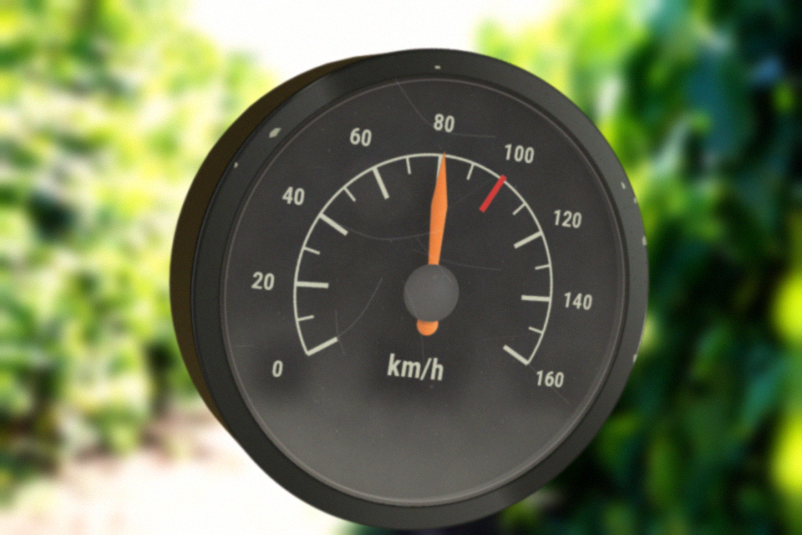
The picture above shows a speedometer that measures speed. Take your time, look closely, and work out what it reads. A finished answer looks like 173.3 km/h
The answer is 80 km/h
